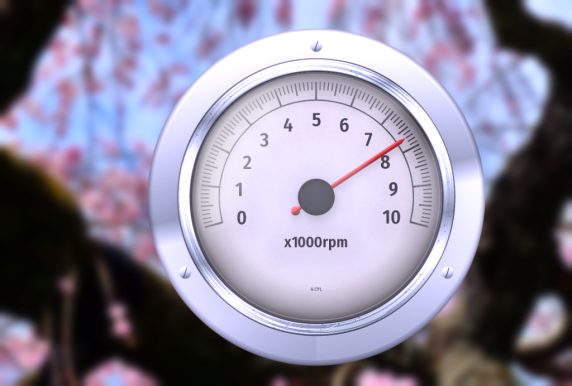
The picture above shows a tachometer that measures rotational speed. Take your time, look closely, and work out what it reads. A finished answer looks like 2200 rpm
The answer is 7700 rpm
